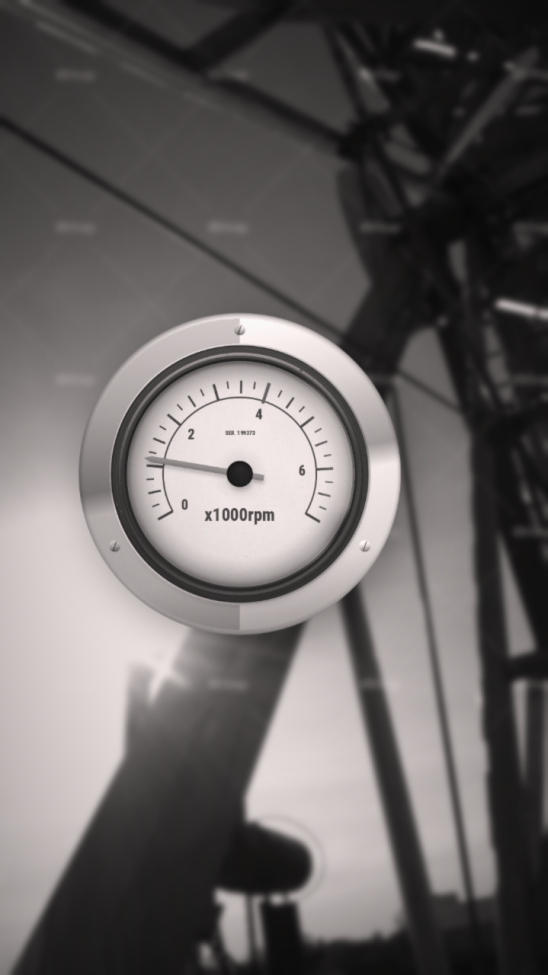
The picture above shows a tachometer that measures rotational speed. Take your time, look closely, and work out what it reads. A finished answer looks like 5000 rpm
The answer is 1125 rpm
